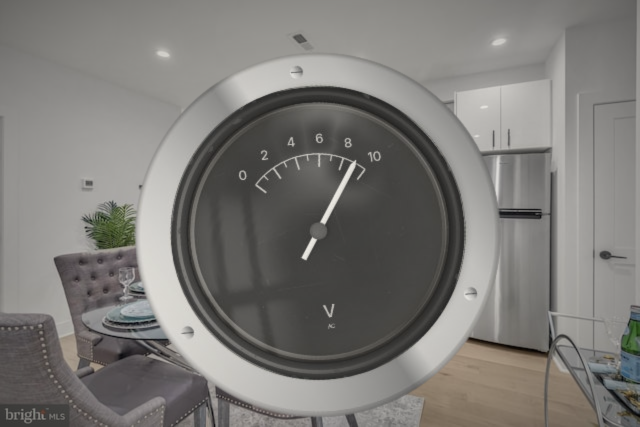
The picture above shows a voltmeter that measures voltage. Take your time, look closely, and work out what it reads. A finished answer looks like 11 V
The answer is 9 V
